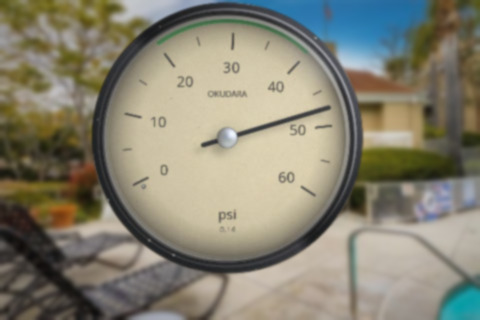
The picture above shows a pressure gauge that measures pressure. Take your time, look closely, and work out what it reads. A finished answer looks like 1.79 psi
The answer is 47.5 psi
